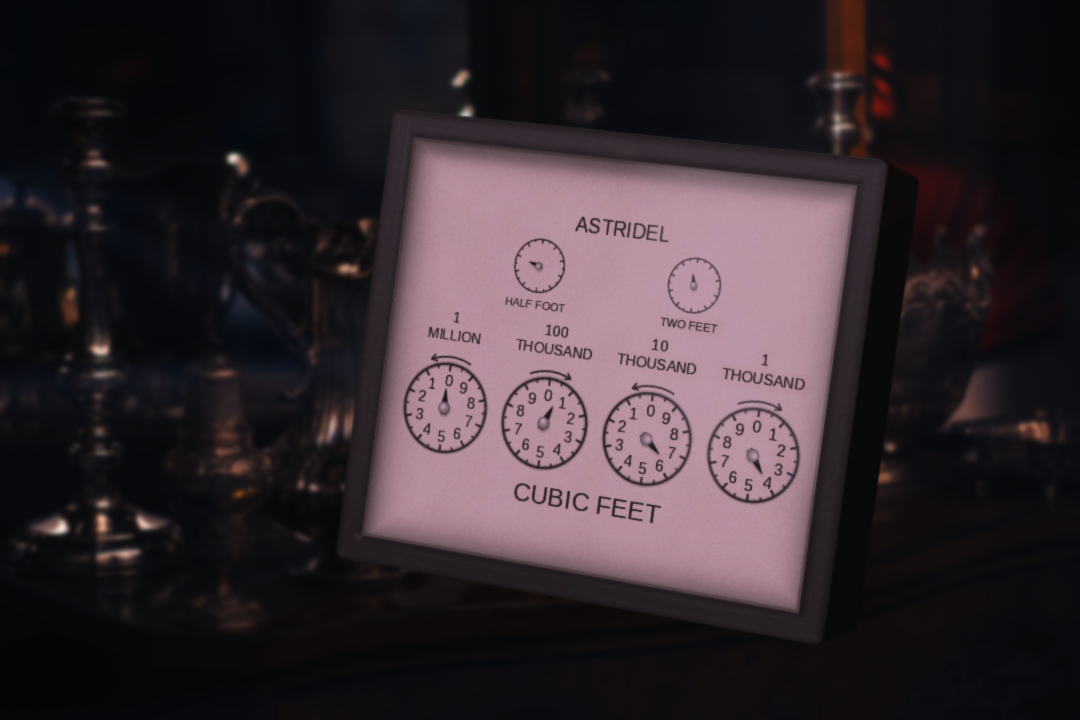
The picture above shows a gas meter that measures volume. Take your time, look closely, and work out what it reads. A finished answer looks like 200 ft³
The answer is 6400 ft³
